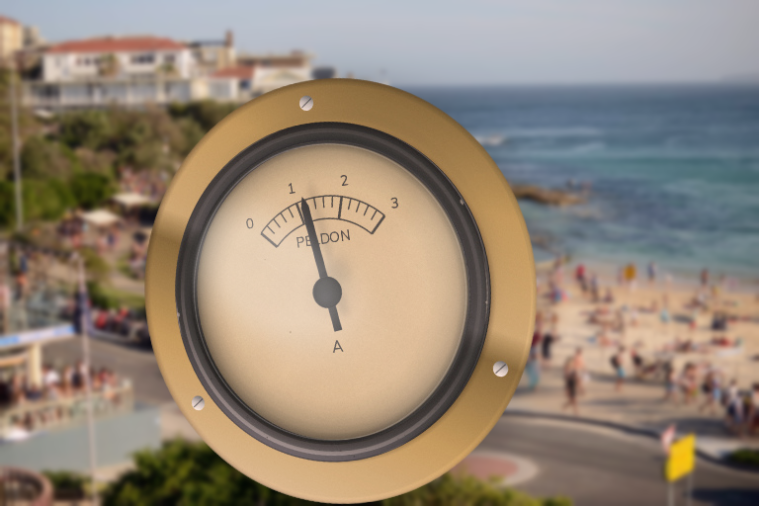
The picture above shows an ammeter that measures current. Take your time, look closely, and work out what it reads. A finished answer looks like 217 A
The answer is 1.2 A
